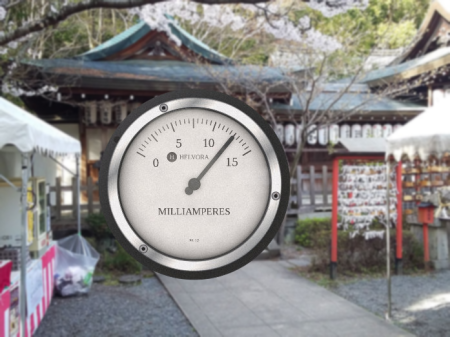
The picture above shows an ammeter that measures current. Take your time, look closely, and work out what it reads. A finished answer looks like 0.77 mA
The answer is 12.5 mA
